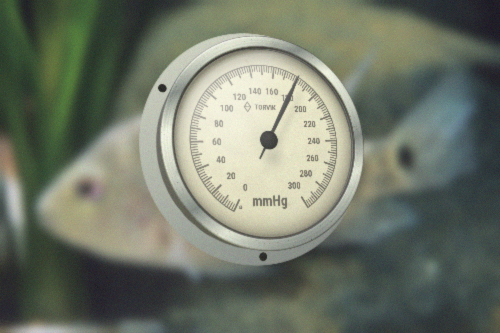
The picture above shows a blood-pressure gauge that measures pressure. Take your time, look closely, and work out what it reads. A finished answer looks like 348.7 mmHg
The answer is 180 mmHg
